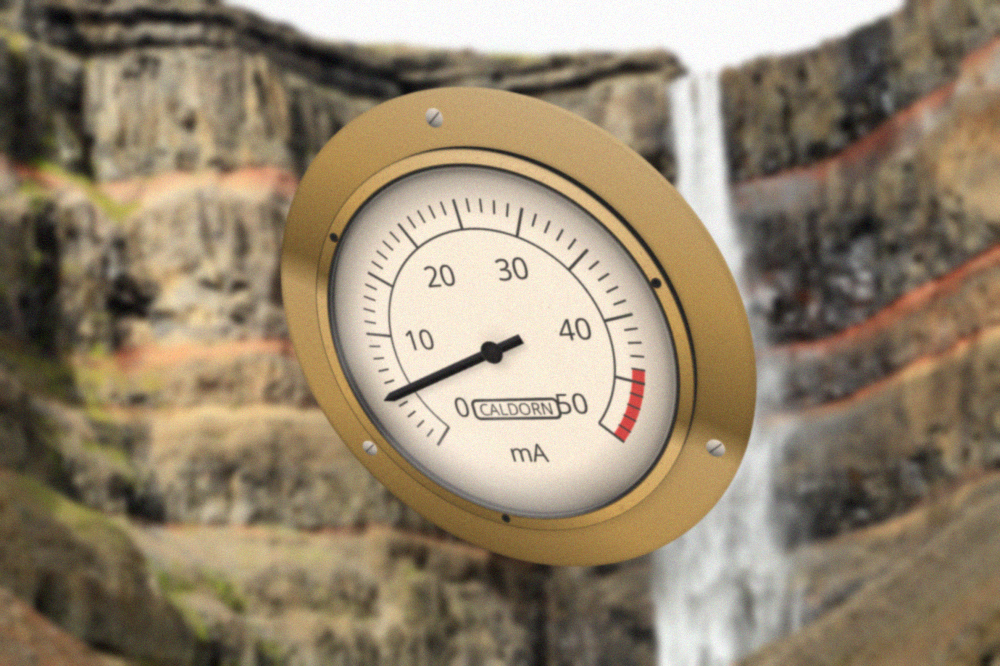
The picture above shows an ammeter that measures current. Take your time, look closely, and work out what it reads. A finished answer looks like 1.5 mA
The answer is 5 mA
